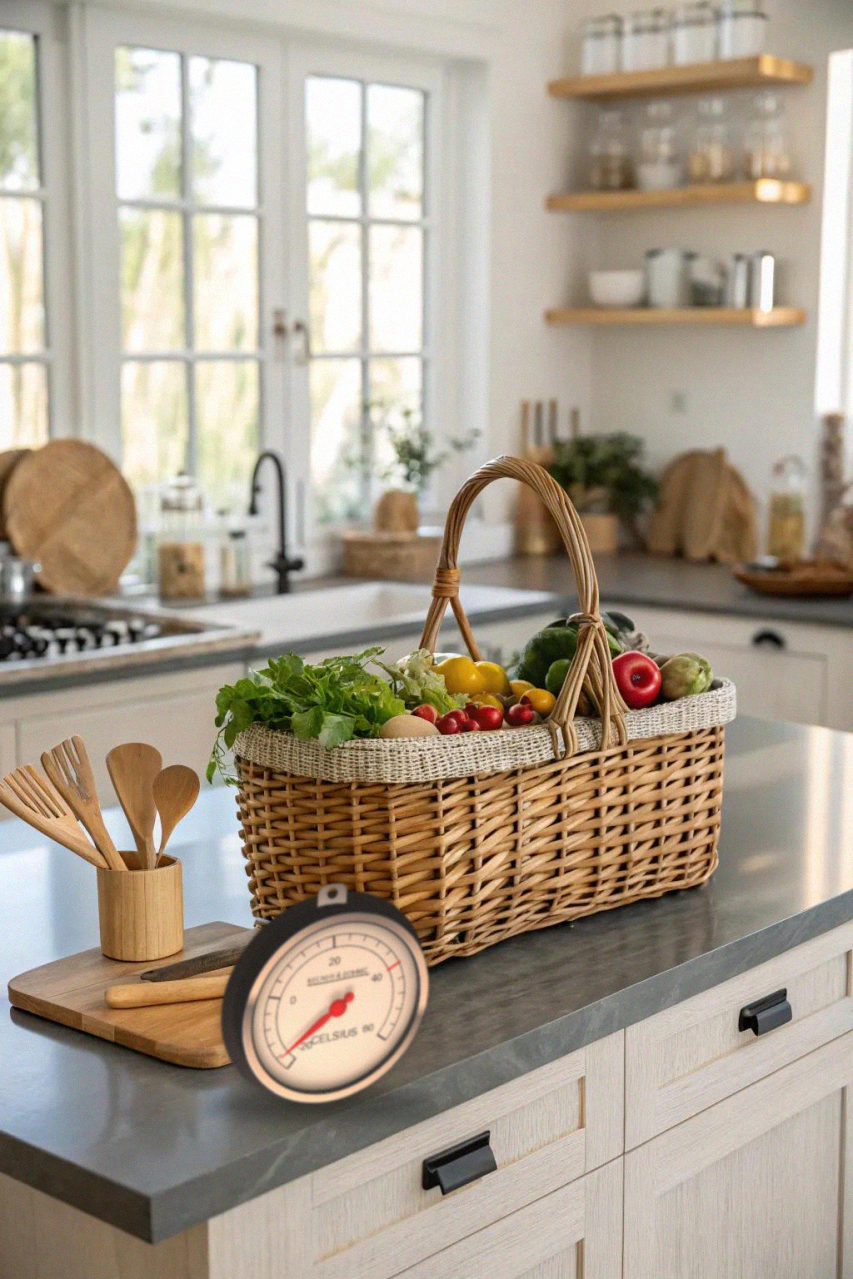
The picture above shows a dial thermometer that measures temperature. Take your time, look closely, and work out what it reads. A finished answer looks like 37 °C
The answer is -16 °C
